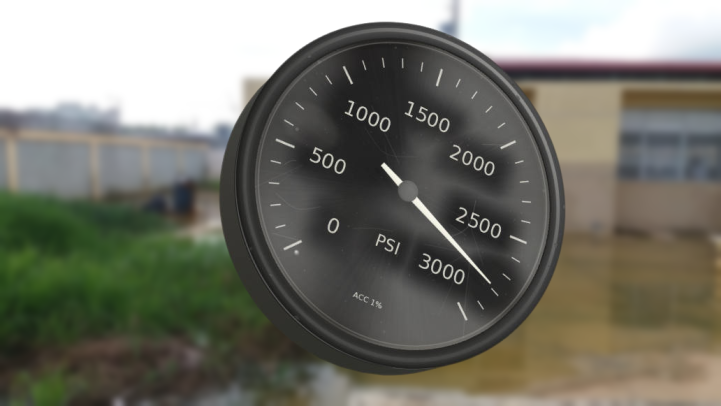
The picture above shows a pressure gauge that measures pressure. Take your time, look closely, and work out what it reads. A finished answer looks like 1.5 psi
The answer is 2800 psi
